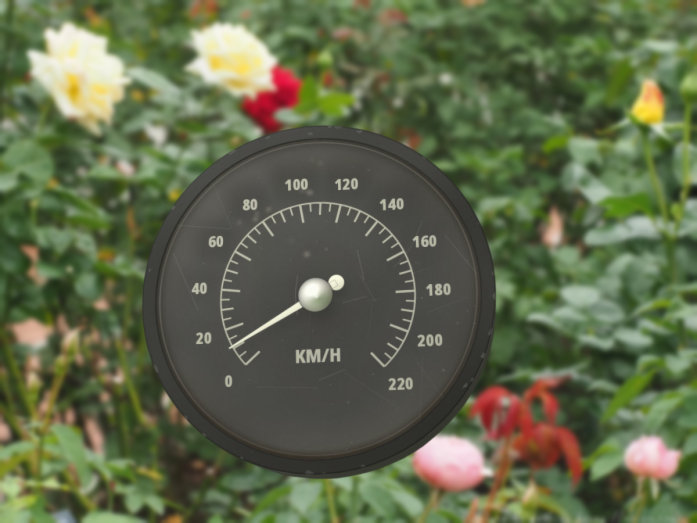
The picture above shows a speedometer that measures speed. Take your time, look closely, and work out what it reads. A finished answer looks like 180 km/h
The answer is 10 km/h
